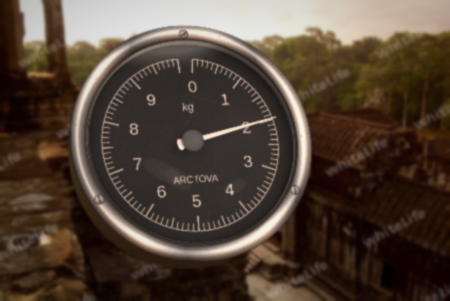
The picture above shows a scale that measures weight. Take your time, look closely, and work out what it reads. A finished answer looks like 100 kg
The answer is 2 kg
